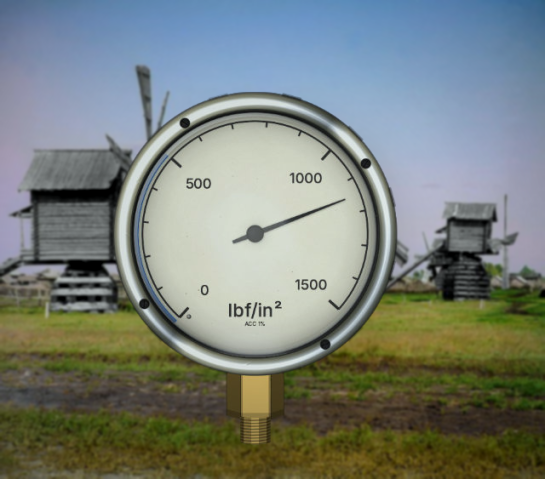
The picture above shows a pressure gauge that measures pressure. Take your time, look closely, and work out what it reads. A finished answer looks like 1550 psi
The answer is 1150 psi
